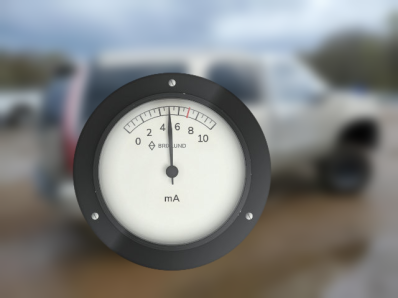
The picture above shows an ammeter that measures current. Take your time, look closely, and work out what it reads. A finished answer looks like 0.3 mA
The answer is 5 mA
